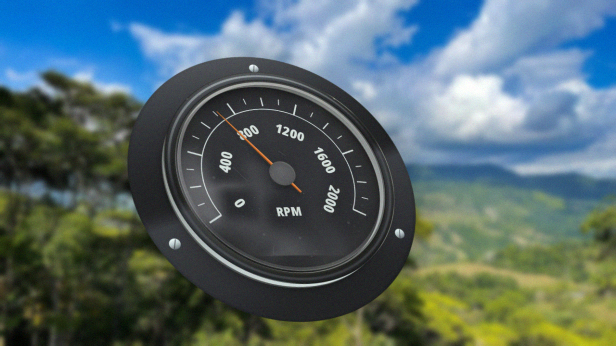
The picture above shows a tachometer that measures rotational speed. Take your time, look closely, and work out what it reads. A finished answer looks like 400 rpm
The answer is 700 rpm
